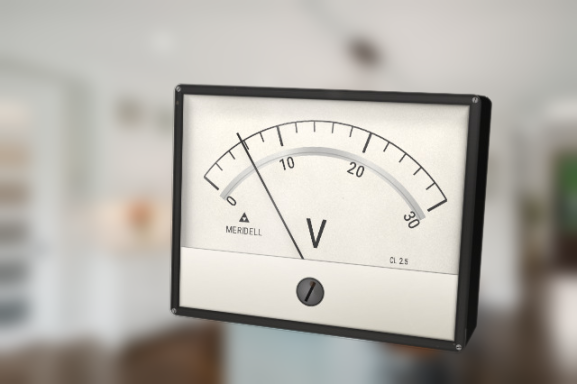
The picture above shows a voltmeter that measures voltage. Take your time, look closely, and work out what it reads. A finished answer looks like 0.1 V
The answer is 6 V
